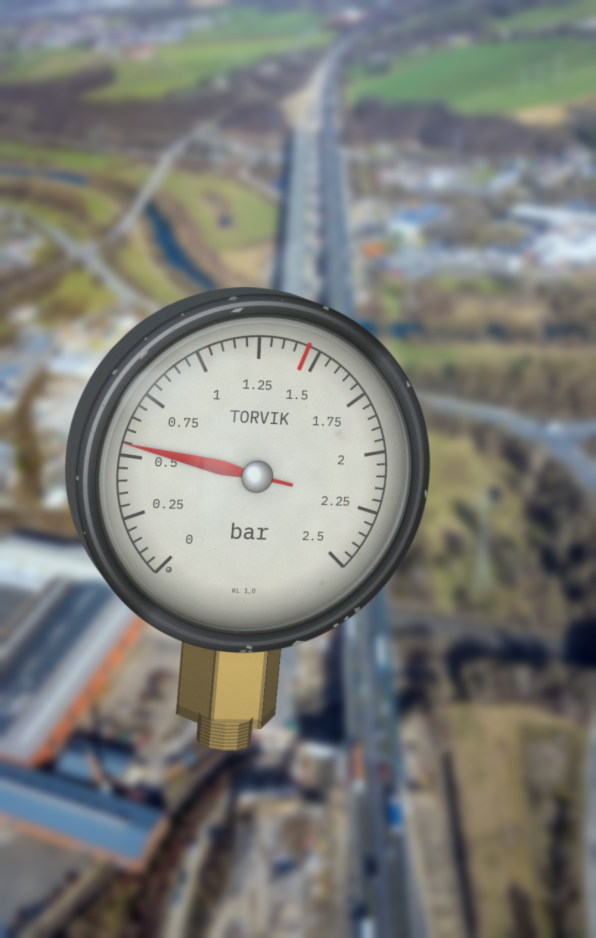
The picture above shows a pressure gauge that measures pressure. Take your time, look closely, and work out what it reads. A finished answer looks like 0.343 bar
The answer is 0.55 bar
